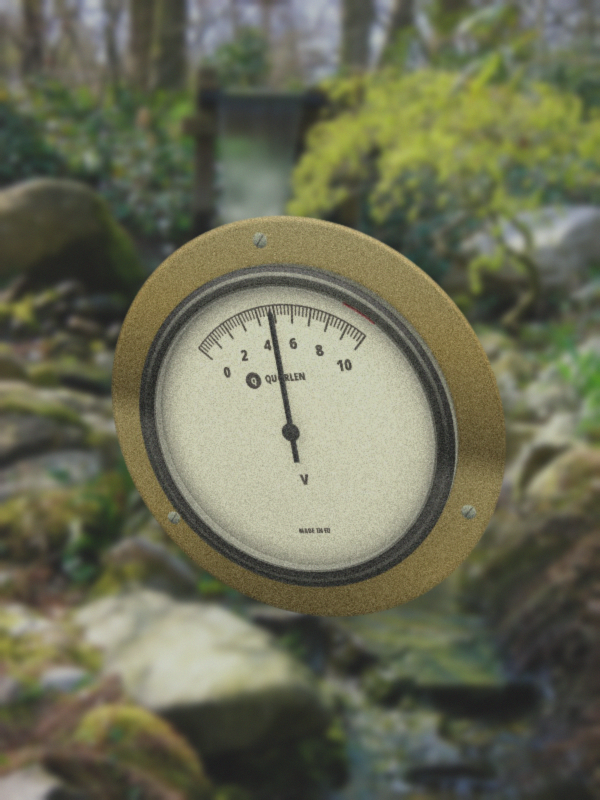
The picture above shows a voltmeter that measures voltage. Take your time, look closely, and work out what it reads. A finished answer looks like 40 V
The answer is 5 V
